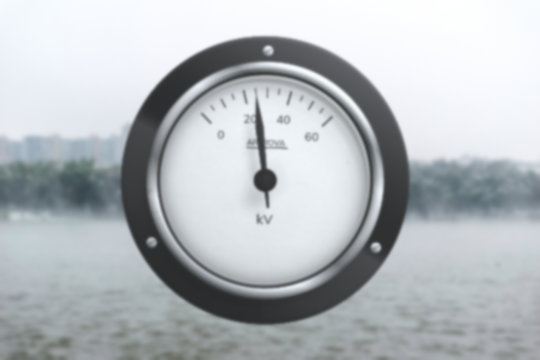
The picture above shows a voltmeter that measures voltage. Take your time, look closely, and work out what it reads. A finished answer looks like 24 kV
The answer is 25 kV
